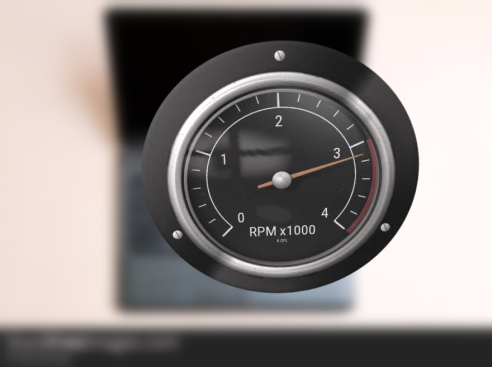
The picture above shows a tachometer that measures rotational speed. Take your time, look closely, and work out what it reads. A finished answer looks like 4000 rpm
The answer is 3100 rpm
